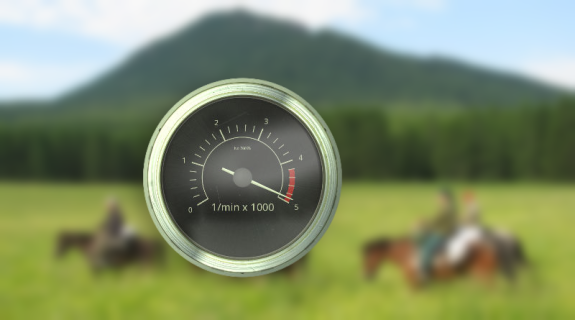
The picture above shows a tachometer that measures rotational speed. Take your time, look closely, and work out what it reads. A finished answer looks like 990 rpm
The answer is 4900 rpm
